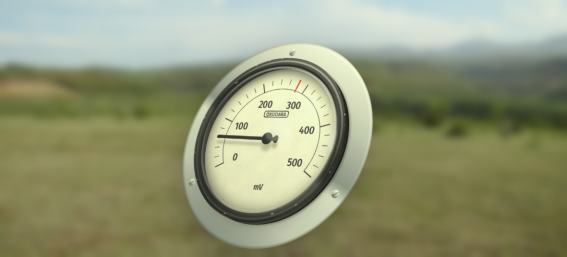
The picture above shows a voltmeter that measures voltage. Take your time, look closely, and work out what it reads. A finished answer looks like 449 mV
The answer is 60 mV
